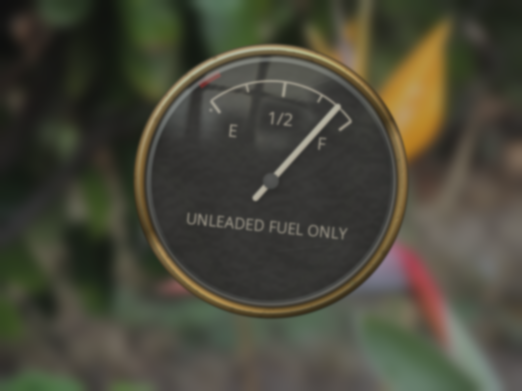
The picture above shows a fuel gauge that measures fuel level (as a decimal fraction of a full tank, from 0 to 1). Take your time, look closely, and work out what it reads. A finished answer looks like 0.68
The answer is 0.875
